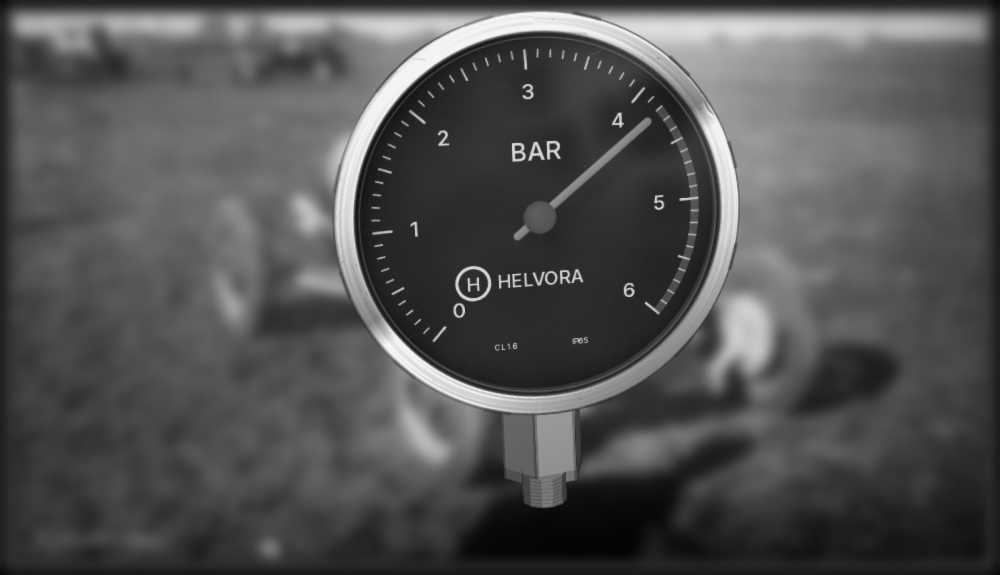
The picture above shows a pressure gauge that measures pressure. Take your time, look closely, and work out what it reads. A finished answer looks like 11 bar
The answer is 4.2 bar
